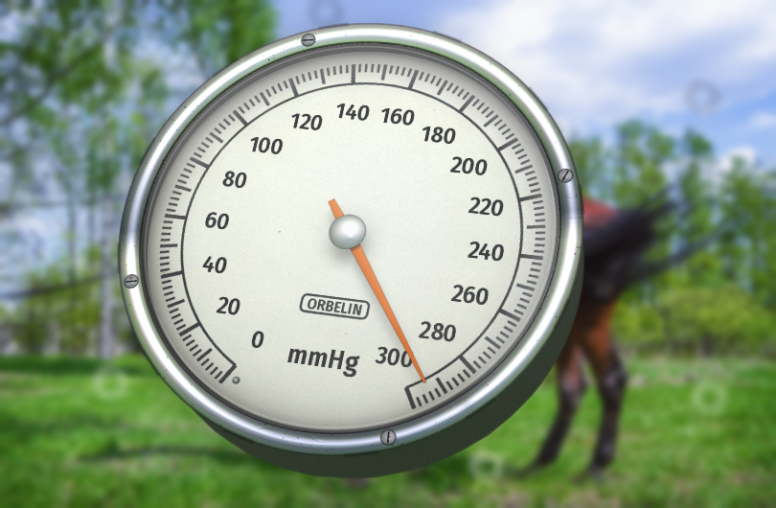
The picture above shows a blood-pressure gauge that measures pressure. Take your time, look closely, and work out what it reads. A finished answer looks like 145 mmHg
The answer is 294 mmHg
